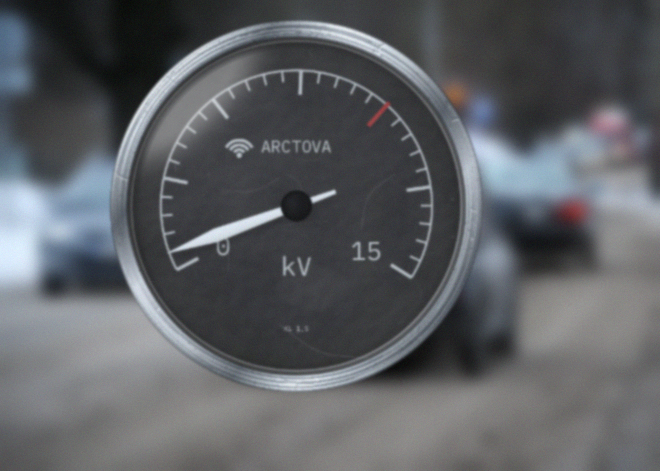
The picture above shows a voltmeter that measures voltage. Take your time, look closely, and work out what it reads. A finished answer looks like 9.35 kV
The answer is 0.5 kV
